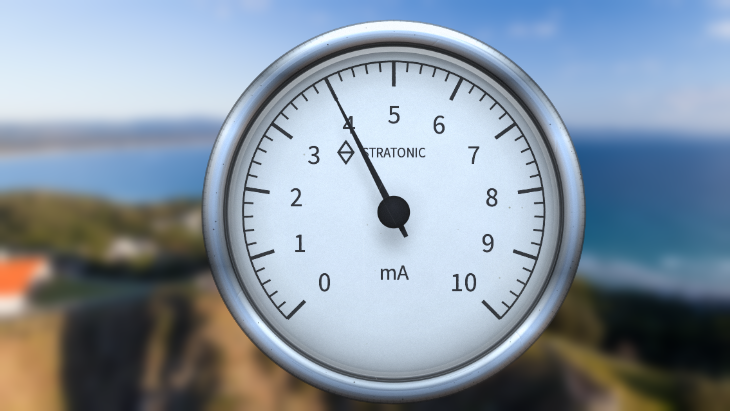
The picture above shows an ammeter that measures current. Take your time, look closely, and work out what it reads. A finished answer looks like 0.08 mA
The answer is 4 mA
